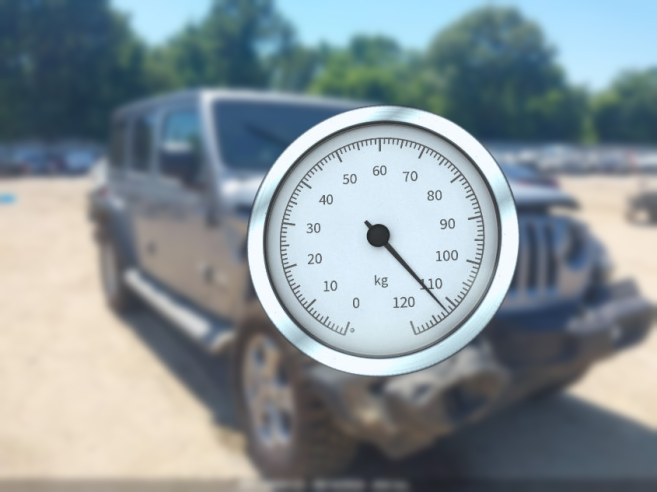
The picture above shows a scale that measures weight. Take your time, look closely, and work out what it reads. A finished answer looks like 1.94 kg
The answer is 112 kg
